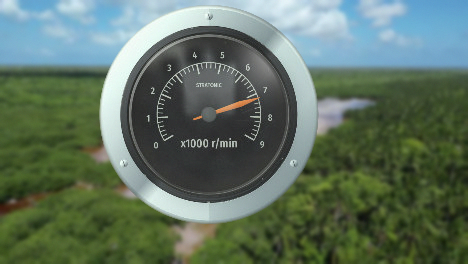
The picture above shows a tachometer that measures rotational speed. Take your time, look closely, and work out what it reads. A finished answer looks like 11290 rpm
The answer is 7200 rpm
